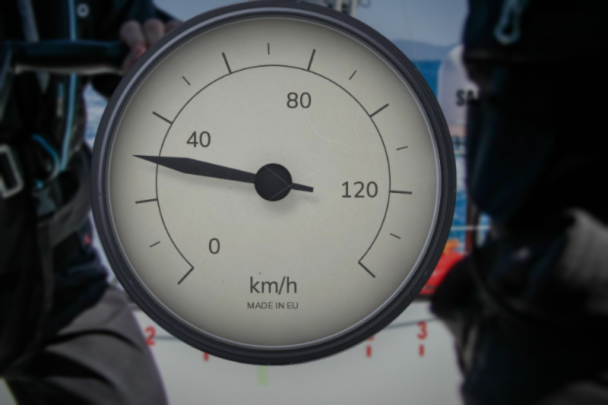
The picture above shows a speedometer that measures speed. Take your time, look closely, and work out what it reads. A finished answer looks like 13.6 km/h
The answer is 30 km/h
